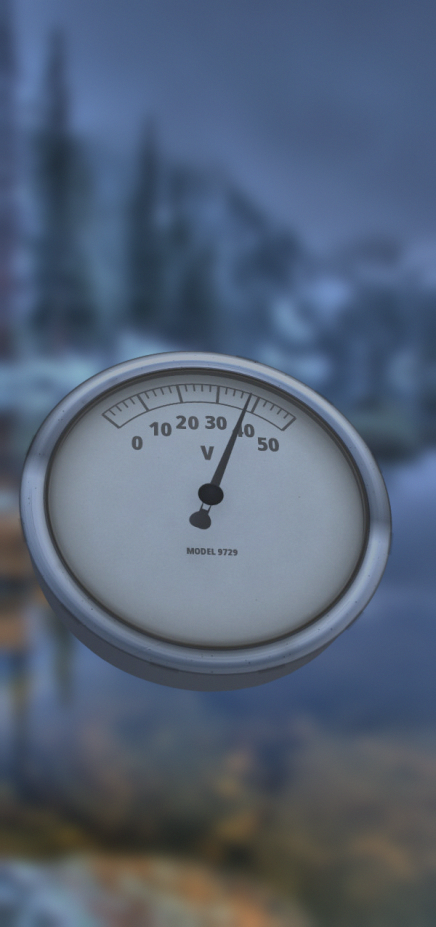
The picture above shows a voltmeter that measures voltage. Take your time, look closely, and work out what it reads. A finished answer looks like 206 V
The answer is 38 V
